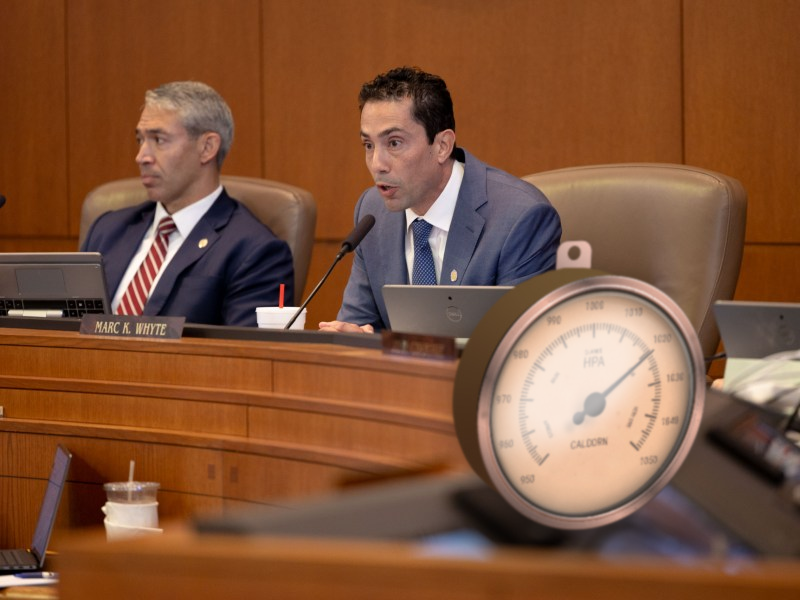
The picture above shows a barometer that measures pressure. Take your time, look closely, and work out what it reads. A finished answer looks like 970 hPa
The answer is 1020 hPa
